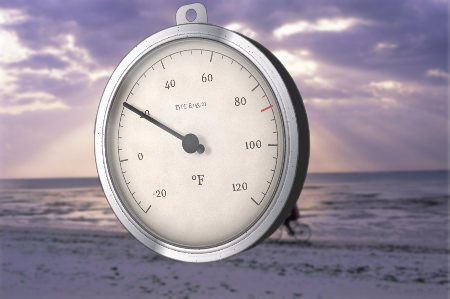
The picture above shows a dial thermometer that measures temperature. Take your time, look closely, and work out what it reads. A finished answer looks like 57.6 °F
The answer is 20 °F
